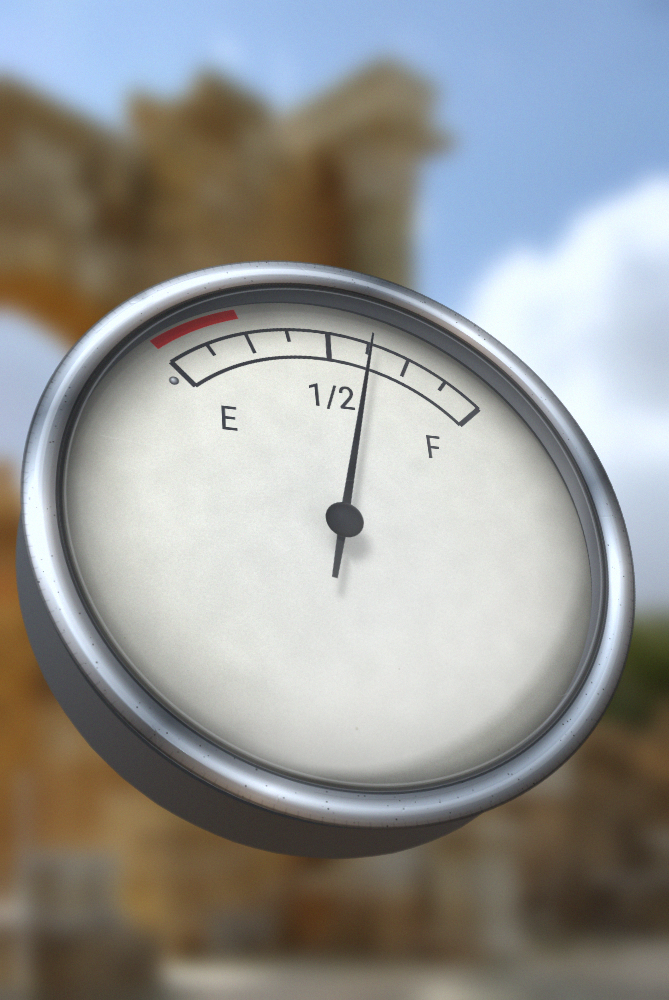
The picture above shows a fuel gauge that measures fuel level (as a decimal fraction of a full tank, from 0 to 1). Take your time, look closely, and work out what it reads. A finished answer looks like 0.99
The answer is 0.625
